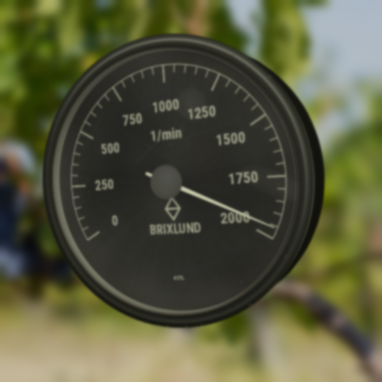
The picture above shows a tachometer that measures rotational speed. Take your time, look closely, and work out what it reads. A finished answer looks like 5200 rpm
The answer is 1950 rpm
